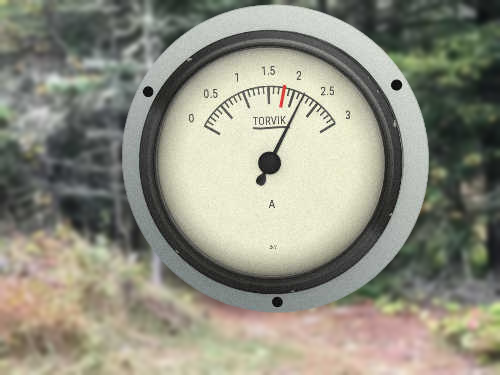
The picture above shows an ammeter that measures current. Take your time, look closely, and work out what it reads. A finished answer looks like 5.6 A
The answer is 2.2 A
